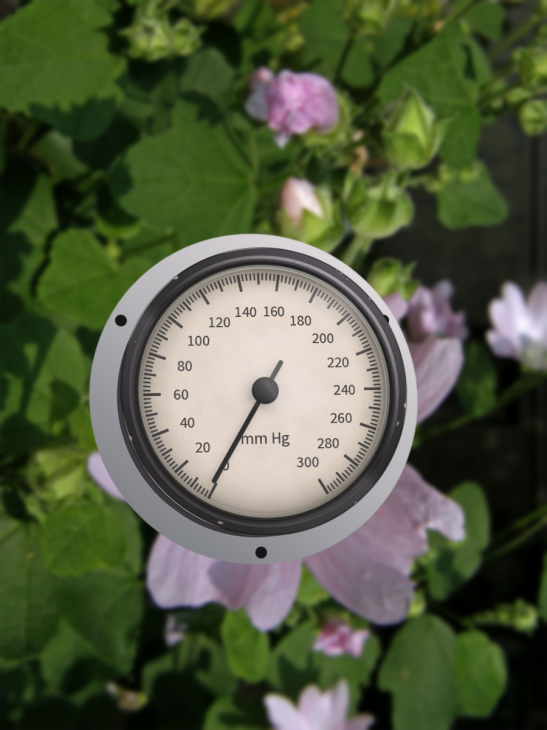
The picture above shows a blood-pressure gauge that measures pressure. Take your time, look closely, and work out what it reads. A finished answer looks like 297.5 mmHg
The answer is 2 mmHg
